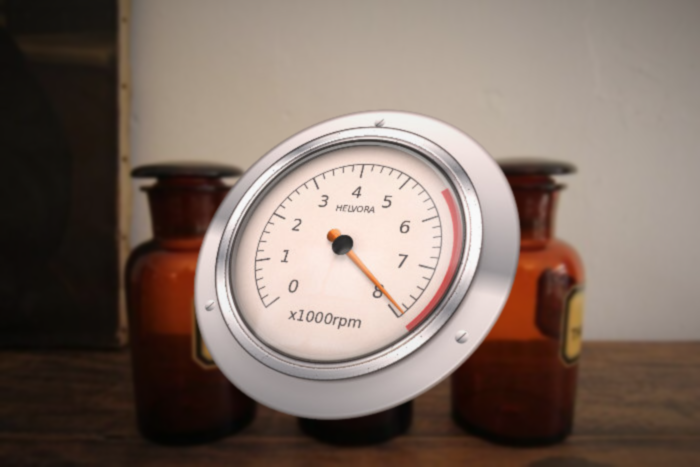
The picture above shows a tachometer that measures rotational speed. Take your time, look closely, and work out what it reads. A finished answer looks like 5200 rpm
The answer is 7900 rpm
